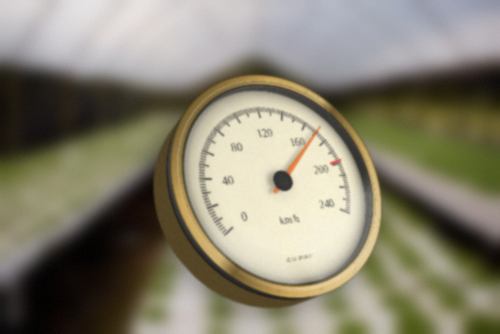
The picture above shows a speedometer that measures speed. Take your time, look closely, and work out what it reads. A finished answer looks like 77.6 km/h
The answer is 170 km/h
